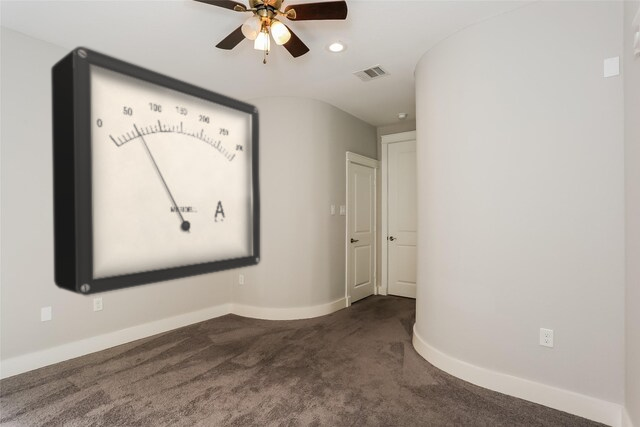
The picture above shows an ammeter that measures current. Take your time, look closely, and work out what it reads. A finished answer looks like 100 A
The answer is 50 A
